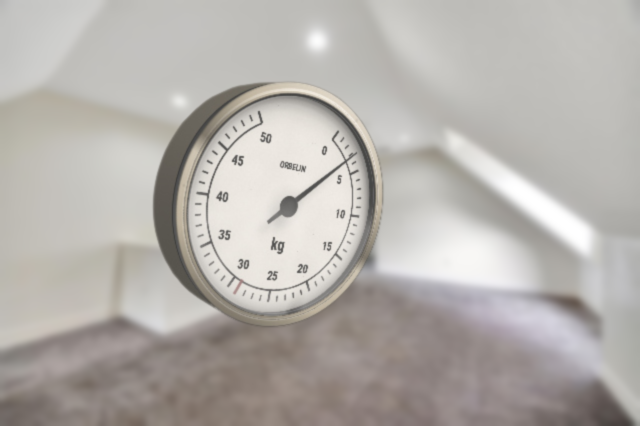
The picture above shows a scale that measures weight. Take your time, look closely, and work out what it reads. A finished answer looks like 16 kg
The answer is 3 kg
